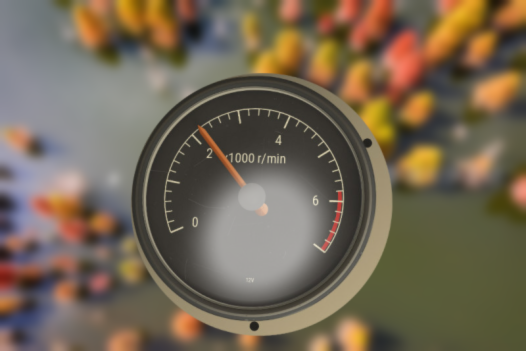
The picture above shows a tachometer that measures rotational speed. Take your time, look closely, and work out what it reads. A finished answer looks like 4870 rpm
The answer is 2200 rpm
